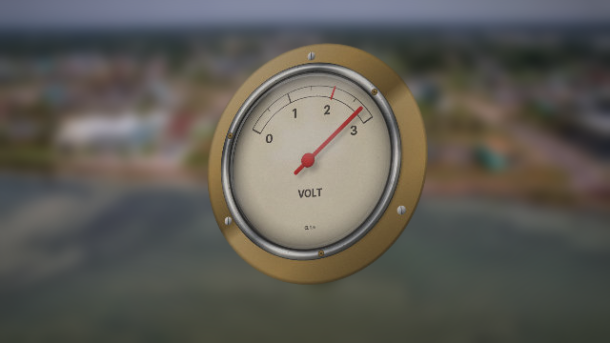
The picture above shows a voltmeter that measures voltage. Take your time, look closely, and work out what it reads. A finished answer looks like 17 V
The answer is 2.75 V
